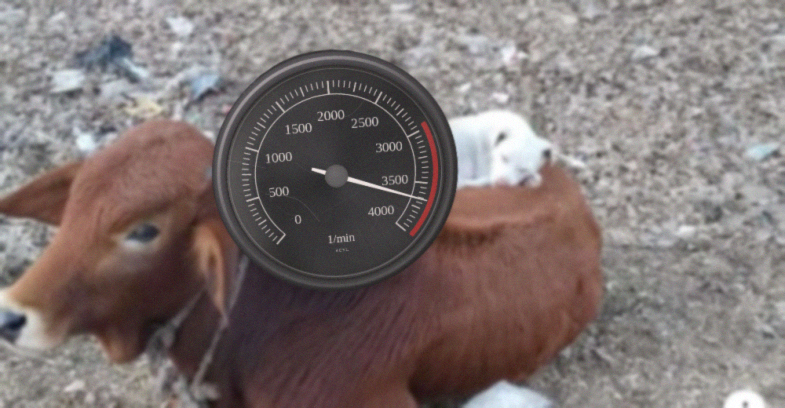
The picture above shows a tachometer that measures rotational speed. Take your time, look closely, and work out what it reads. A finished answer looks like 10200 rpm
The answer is 3650 rpm
